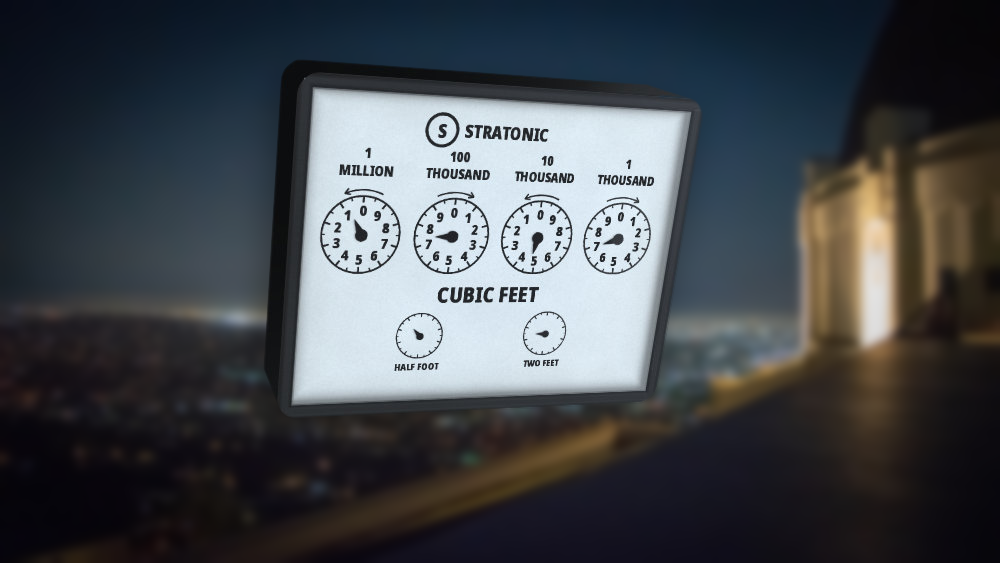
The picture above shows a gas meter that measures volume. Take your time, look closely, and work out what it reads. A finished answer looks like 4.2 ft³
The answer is 74700 ft³
